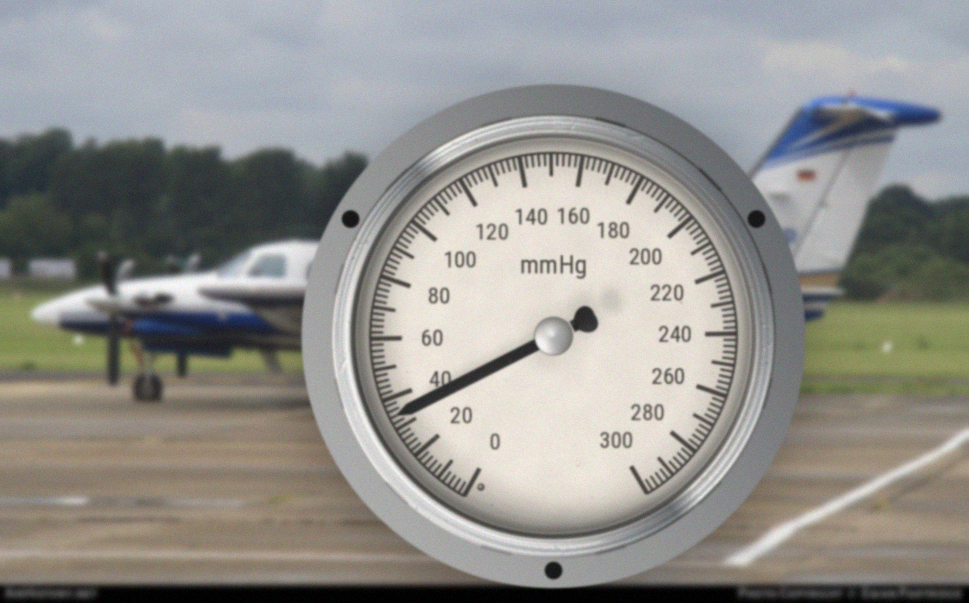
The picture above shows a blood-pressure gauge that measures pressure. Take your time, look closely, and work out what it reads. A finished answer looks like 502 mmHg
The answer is 34 mmHg
